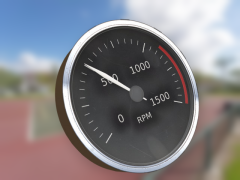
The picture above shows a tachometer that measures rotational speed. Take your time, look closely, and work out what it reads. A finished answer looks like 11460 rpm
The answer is 500 rpm
